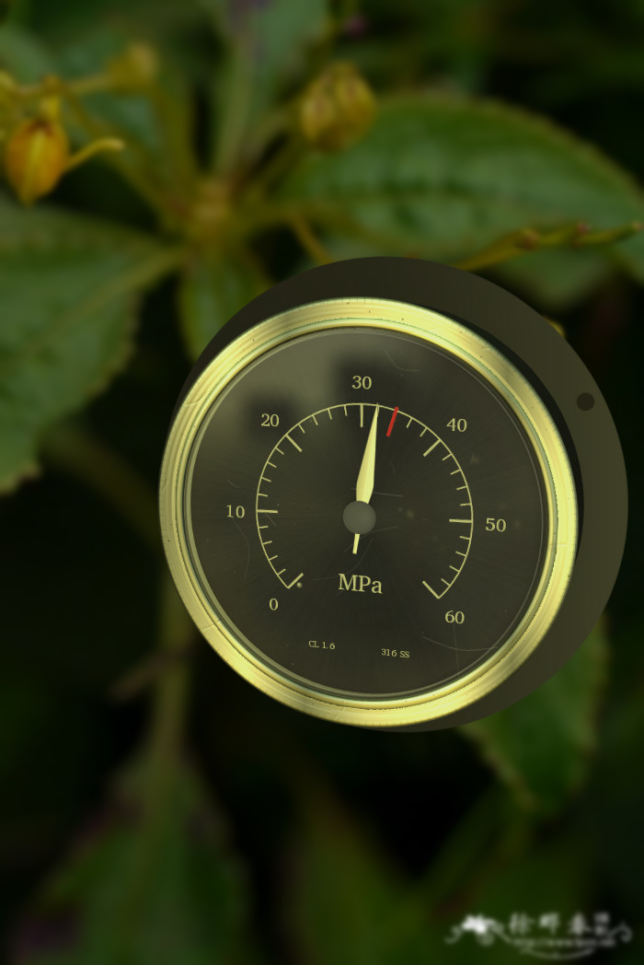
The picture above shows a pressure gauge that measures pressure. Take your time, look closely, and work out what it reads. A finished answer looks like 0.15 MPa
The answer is 32 MPa
